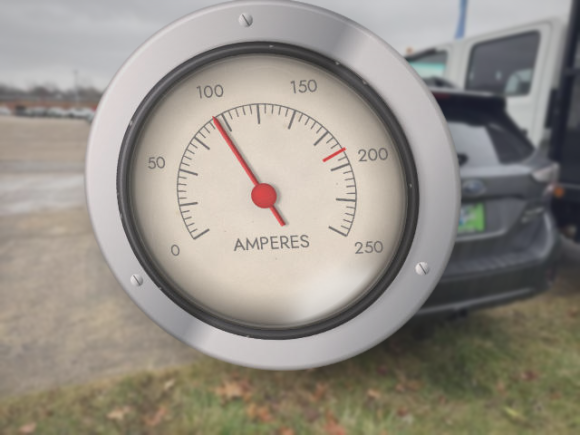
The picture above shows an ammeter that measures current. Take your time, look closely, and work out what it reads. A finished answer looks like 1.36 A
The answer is 95 A
